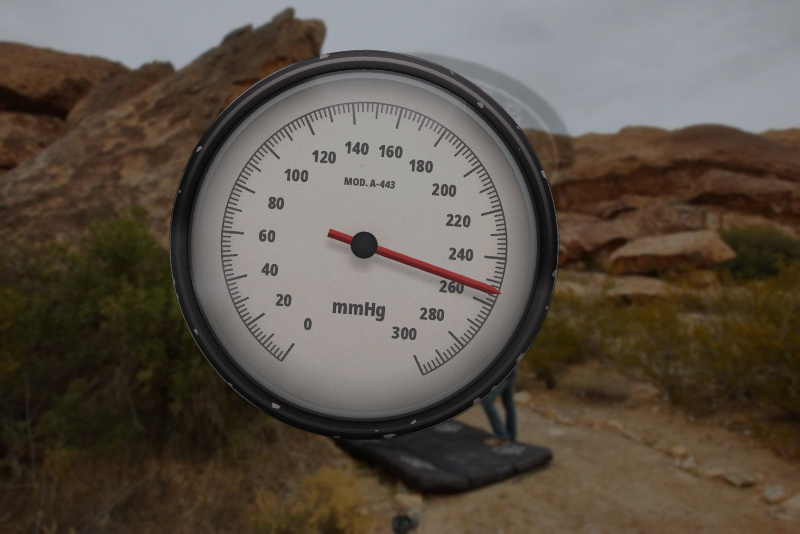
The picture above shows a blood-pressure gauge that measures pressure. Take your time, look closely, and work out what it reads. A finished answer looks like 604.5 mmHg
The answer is 254 mmHg
